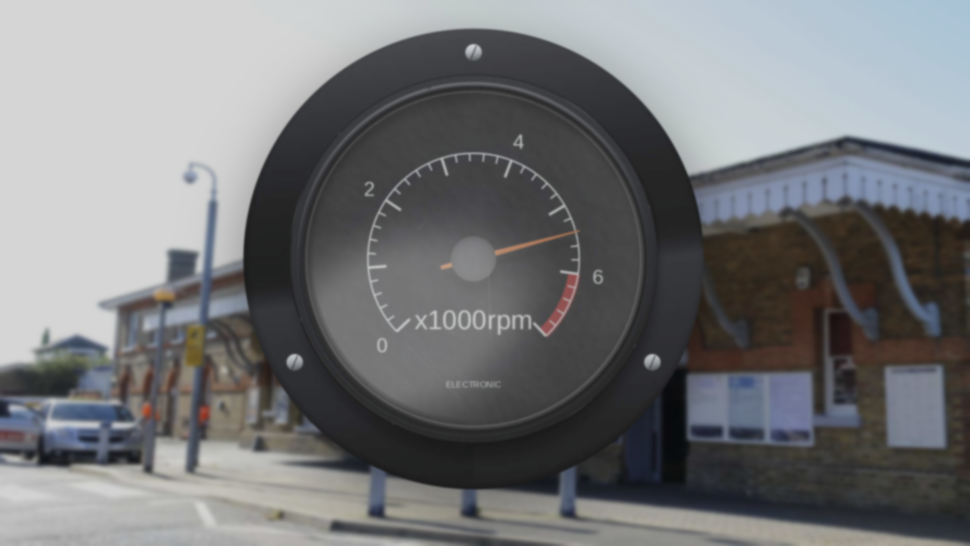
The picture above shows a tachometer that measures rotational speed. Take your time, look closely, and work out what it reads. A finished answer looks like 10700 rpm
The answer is 5400 rpm
